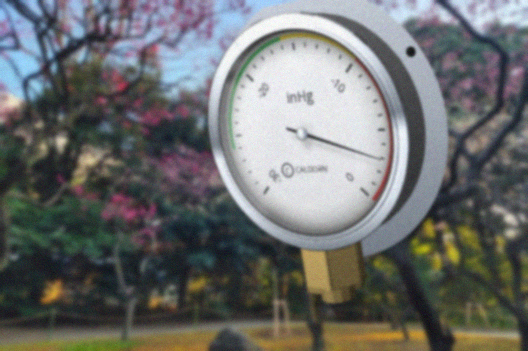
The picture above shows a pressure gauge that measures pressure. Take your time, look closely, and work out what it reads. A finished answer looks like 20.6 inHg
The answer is -3 inHg
